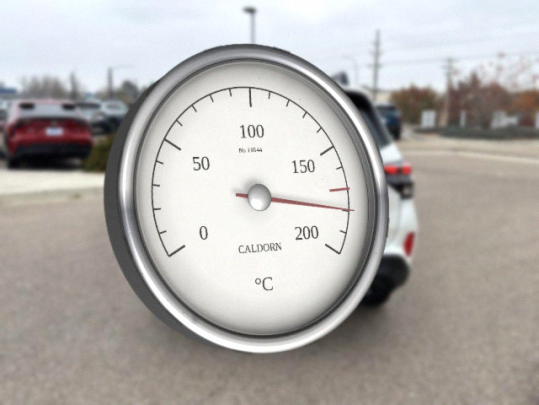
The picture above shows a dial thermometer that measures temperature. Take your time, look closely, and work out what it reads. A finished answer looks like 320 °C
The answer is 180 °C
